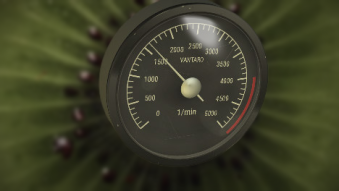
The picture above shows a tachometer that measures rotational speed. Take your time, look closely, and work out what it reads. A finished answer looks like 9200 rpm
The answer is 1600 rpm
